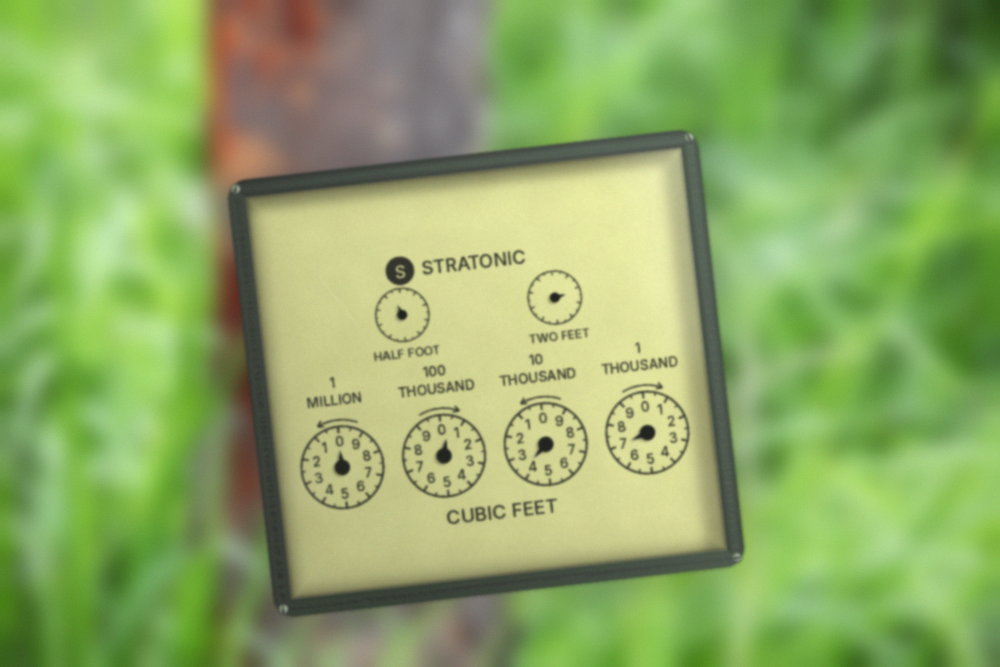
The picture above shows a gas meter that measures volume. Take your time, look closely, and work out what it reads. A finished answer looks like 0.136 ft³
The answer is 3700 ft³
